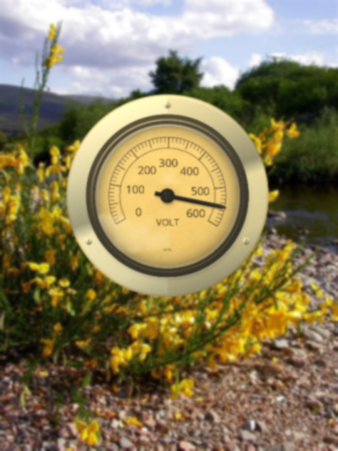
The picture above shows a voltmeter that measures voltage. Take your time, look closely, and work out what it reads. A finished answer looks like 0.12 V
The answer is 550 V
